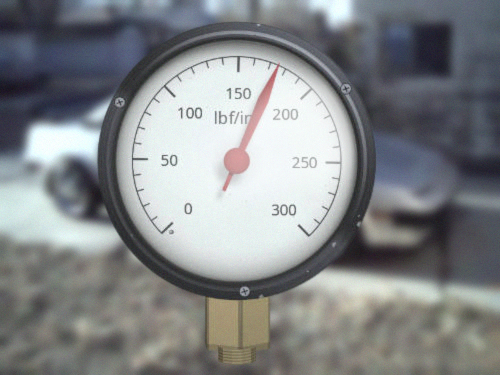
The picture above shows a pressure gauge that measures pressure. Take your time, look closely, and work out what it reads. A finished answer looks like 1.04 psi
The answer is 175 psi
